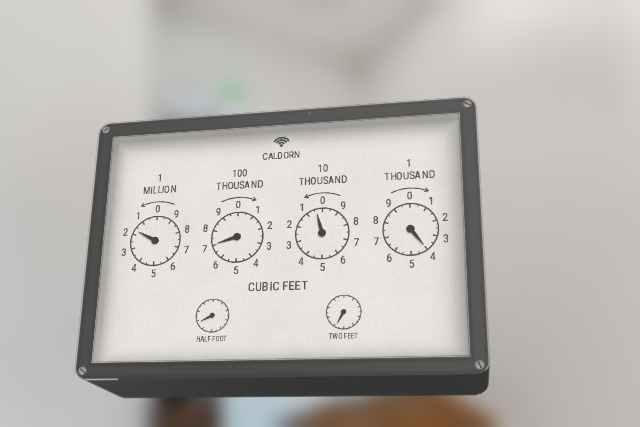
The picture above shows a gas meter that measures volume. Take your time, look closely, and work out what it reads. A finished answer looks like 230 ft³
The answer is 170400 ft³
